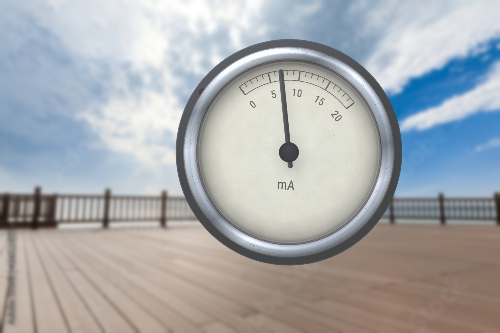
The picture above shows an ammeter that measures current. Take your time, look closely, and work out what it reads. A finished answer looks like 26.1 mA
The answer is 7 mA
